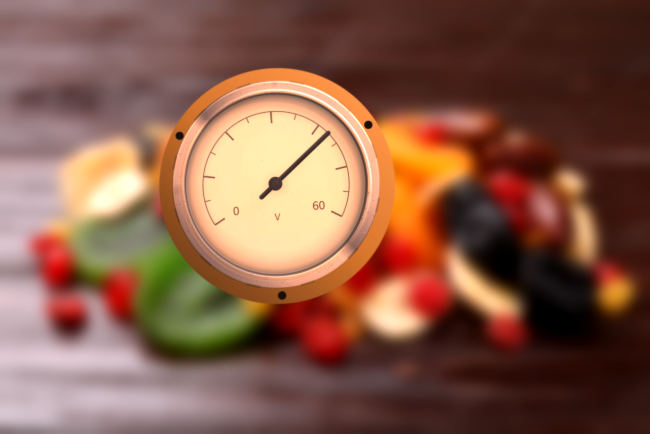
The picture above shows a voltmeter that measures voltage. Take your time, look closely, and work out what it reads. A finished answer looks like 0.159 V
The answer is 42.5 V
